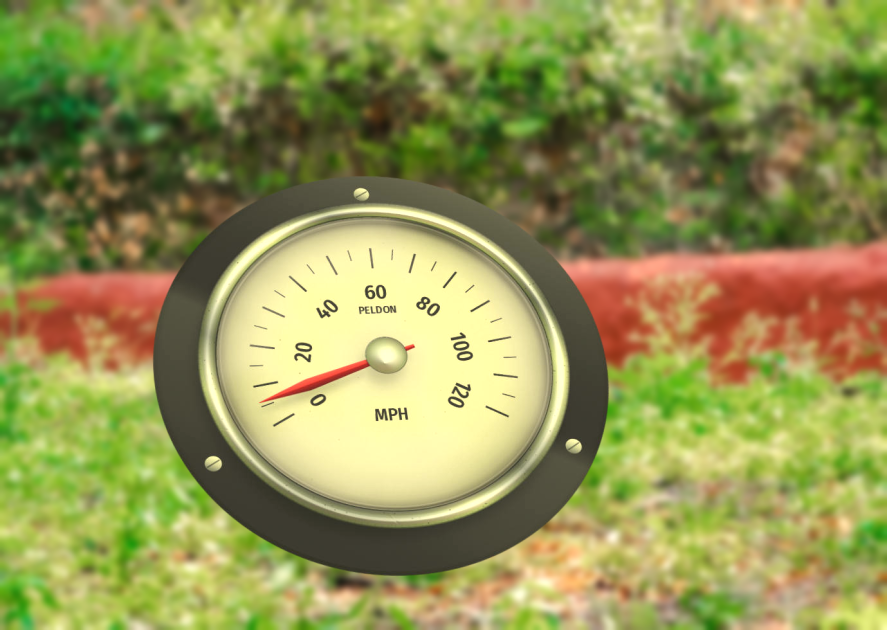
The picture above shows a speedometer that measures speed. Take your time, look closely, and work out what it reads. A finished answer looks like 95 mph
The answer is 5 mph
